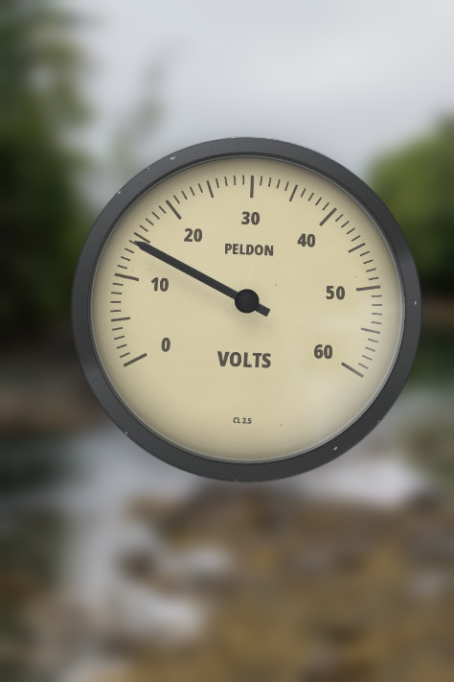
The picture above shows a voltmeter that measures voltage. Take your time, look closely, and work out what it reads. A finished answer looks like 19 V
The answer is 14 V
